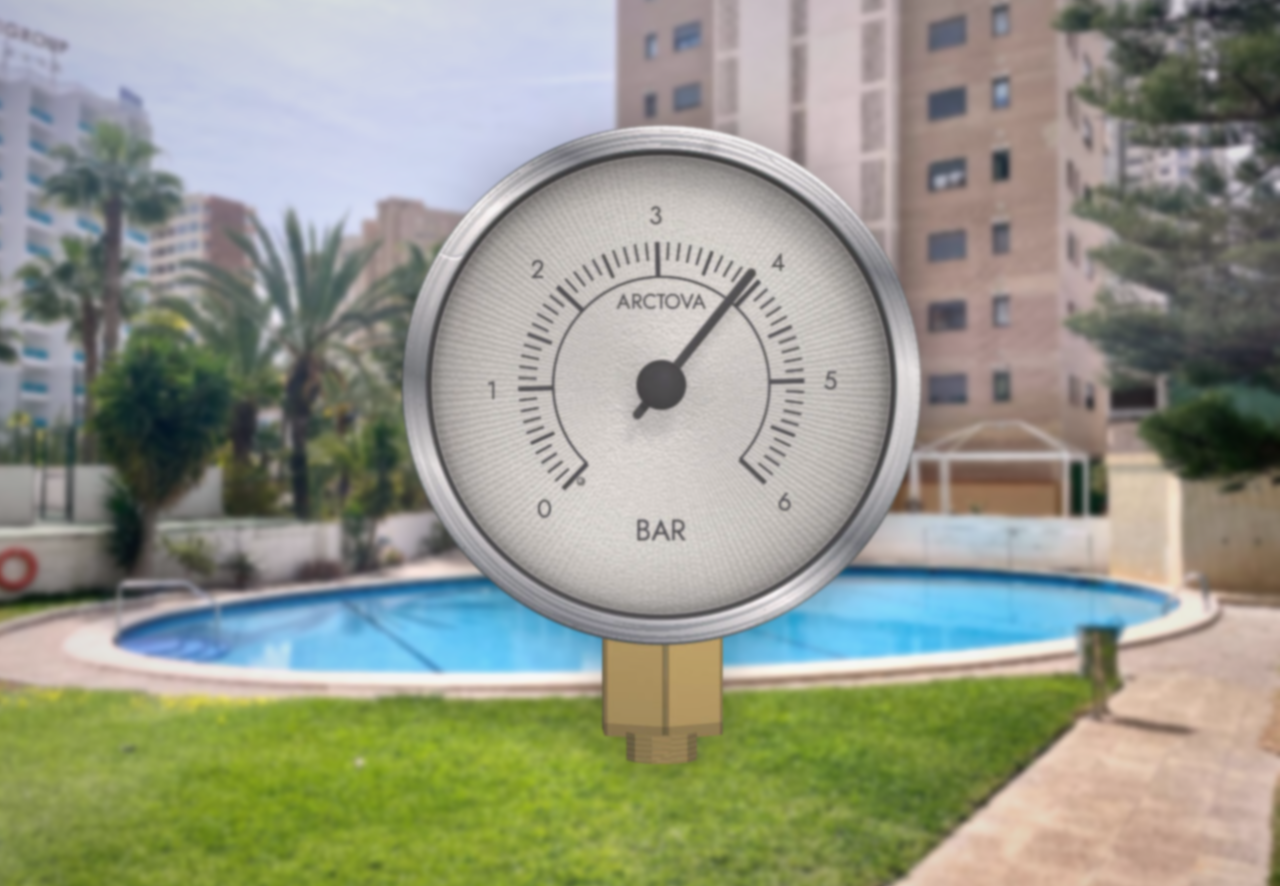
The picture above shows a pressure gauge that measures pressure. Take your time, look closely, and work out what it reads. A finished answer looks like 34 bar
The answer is 3.9 bar
